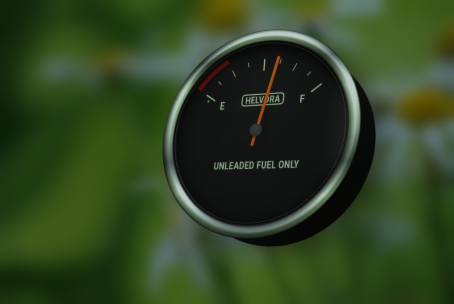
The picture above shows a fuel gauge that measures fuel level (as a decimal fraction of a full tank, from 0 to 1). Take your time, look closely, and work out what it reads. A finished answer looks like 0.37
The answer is 0.625
